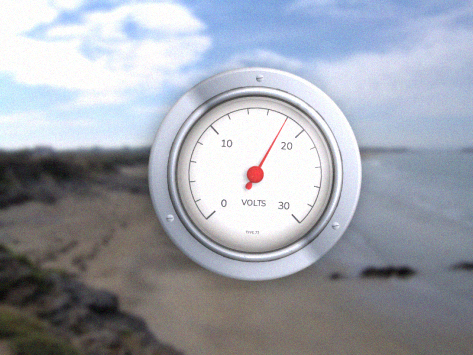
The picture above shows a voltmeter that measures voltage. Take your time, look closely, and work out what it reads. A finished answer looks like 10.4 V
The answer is 18 V
